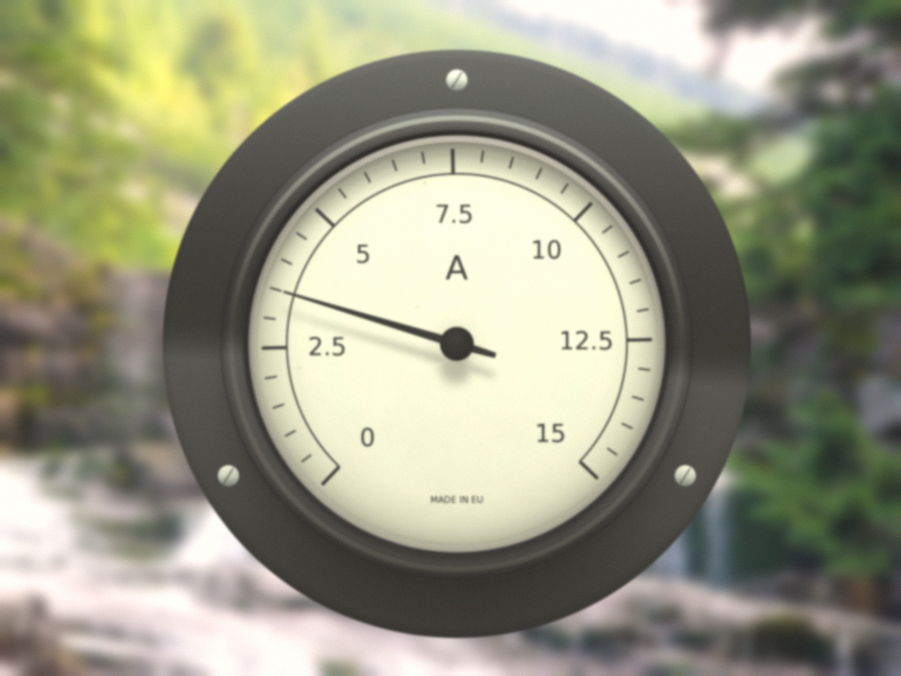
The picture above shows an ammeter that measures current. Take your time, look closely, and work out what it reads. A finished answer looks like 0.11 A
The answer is 3.5 A
